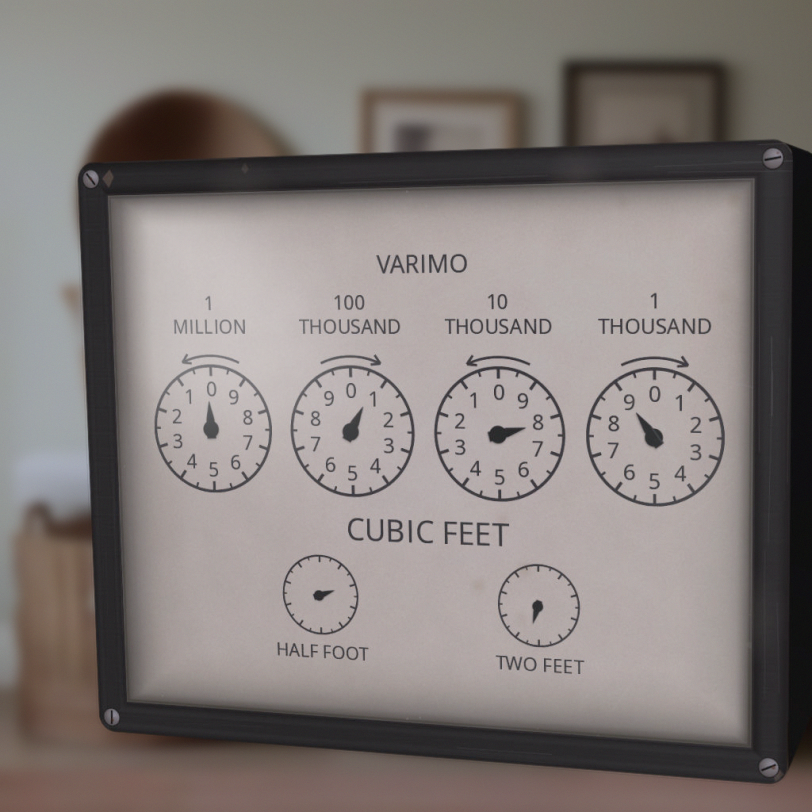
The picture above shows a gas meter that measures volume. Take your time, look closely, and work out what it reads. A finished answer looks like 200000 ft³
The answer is 7900 ft³
